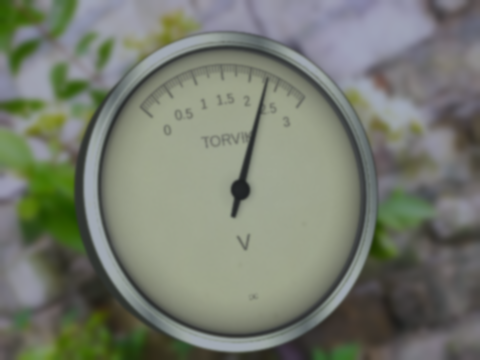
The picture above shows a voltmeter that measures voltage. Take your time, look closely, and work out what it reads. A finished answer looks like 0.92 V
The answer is 2.25 V
